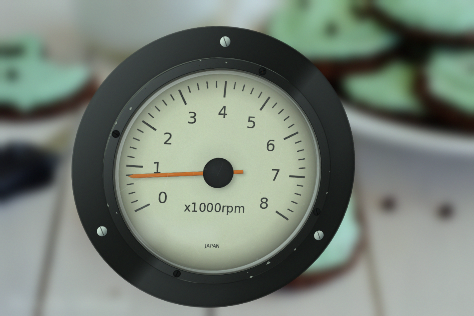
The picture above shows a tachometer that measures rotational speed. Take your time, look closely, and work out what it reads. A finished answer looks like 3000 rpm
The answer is 800 rpm
